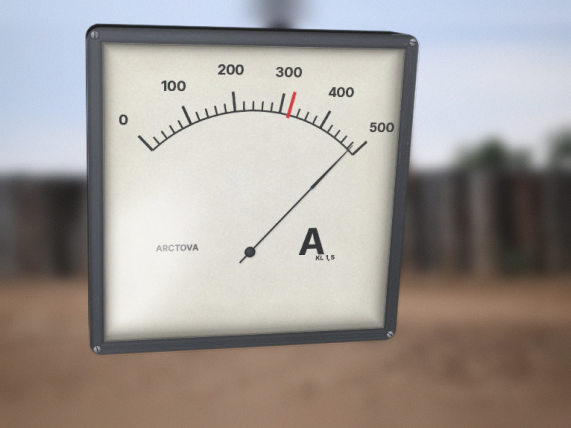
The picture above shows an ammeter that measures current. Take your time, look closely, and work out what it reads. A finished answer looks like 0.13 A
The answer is 480 A
